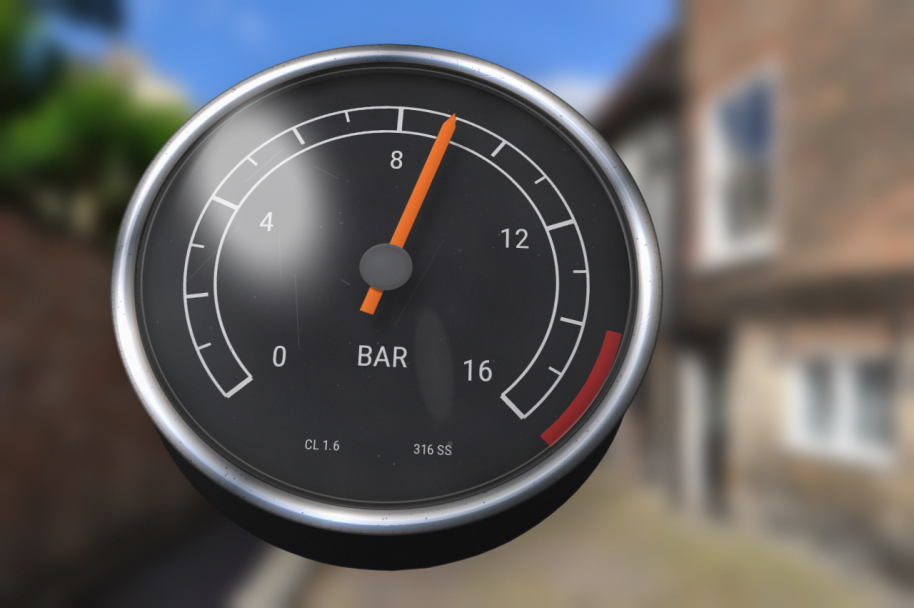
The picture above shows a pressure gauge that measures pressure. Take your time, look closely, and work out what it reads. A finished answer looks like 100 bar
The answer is 9 bar
